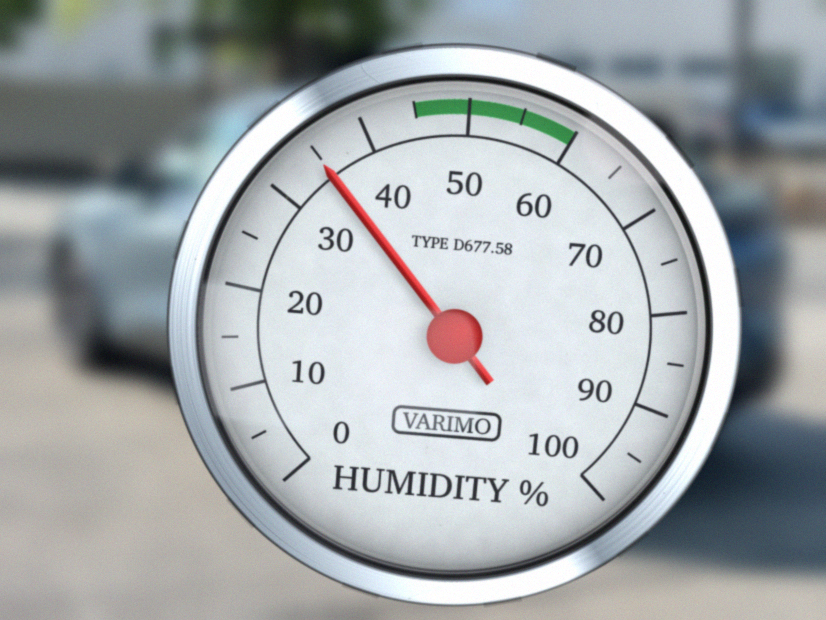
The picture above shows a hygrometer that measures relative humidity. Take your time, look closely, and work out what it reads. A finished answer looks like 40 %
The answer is 35 %
